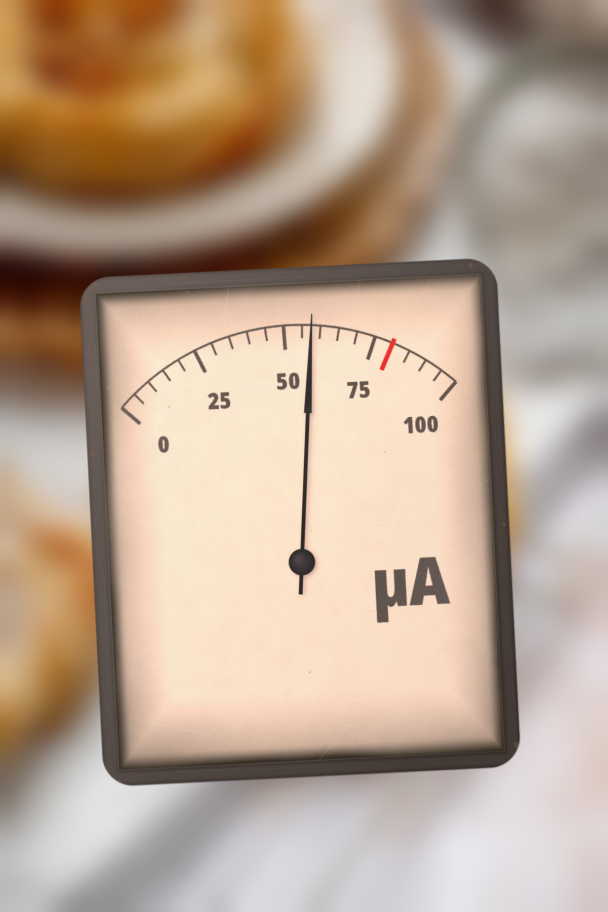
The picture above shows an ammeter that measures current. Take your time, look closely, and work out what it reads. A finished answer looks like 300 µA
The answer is 57.5 µA
